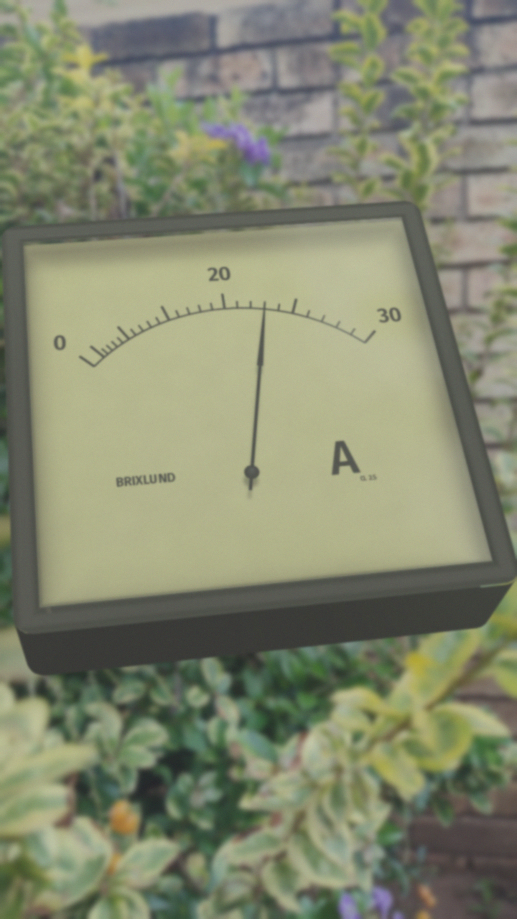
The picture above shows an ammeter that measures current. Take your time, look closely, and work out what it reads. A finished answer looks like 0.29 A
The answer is 23 A
